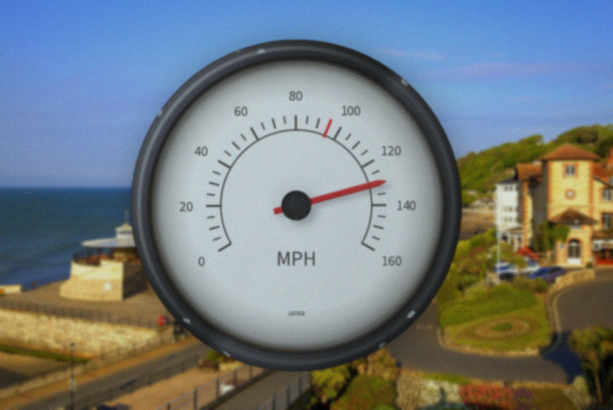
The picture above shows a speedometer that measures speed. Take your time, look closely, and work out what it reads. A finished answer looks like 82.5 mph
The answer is 130 mph
